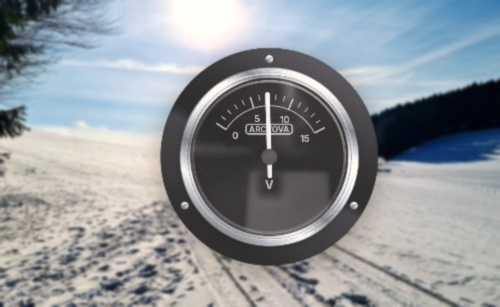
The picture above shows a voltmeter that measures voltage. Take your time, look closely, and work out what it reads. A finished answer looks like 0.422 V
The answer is 7 V
